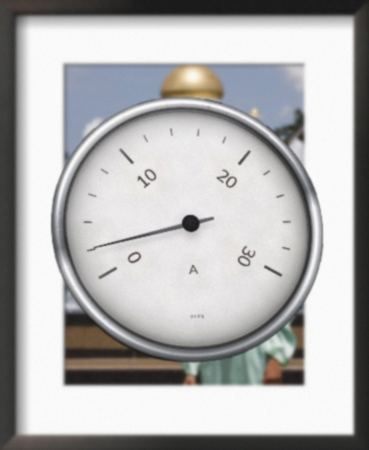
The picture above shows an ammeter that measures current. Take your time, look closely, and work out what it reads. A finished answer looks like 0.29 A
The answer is 2 A
